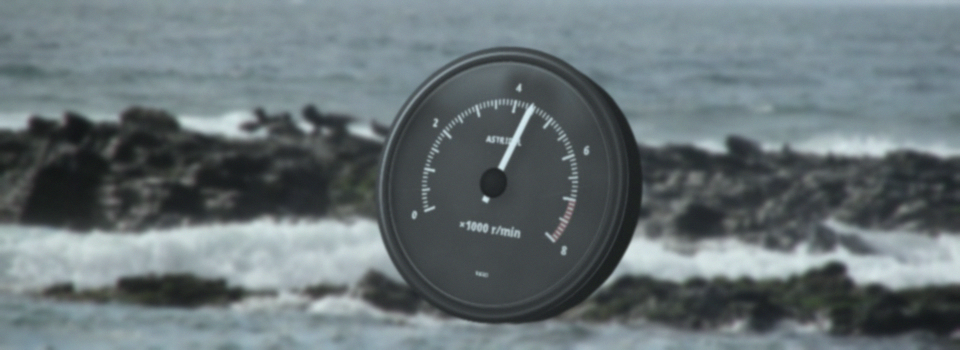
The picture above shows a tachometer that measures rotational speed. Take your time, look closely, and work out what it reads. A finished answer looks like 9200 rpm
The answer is 4500 rpm
